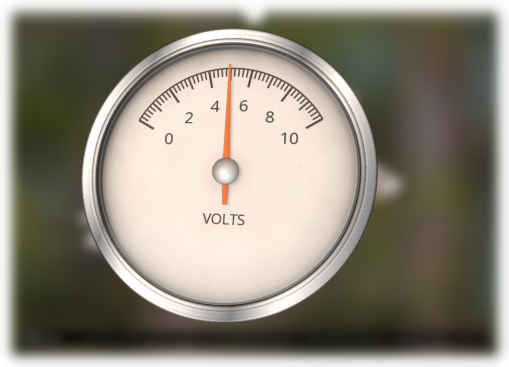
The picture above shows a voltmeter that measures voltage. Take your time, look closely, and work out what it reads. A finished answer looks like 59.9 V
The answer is 5 V
